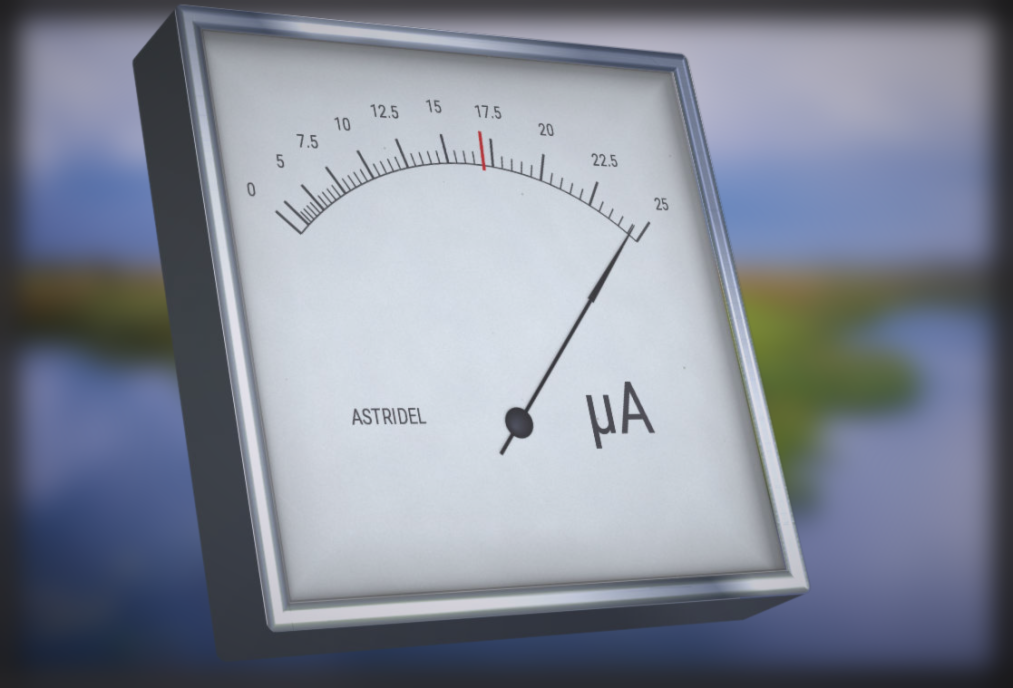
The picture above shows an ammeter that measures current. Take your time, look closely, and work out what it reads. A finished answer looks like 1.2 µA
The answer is 24.5 µA
